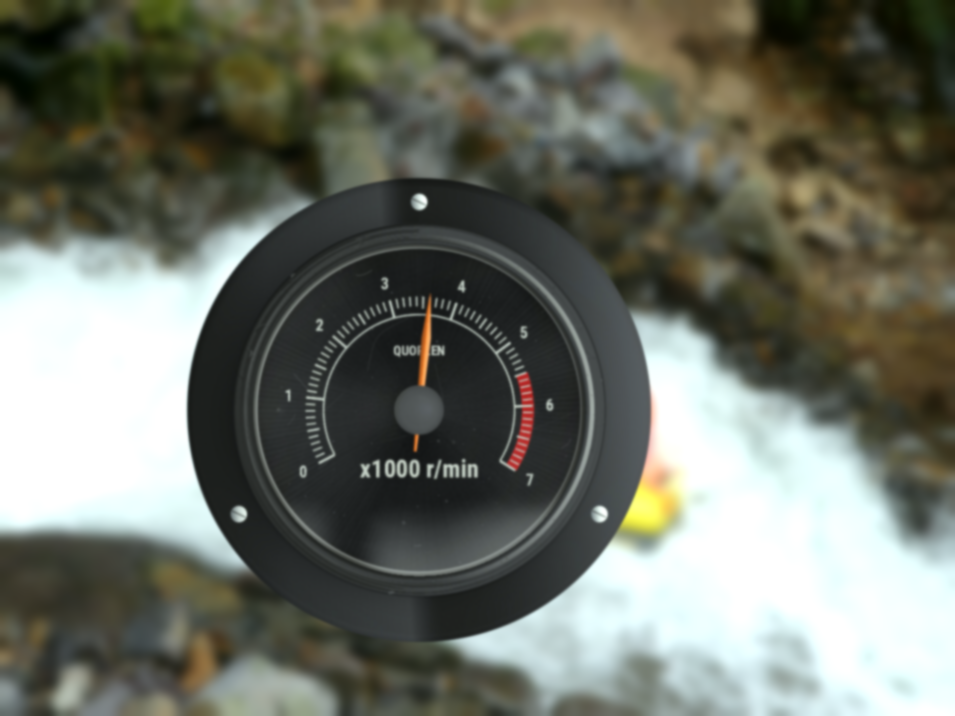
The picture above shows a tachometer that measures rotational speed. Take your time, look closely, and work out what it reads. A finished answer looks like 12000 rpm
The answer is 3600 rpm
